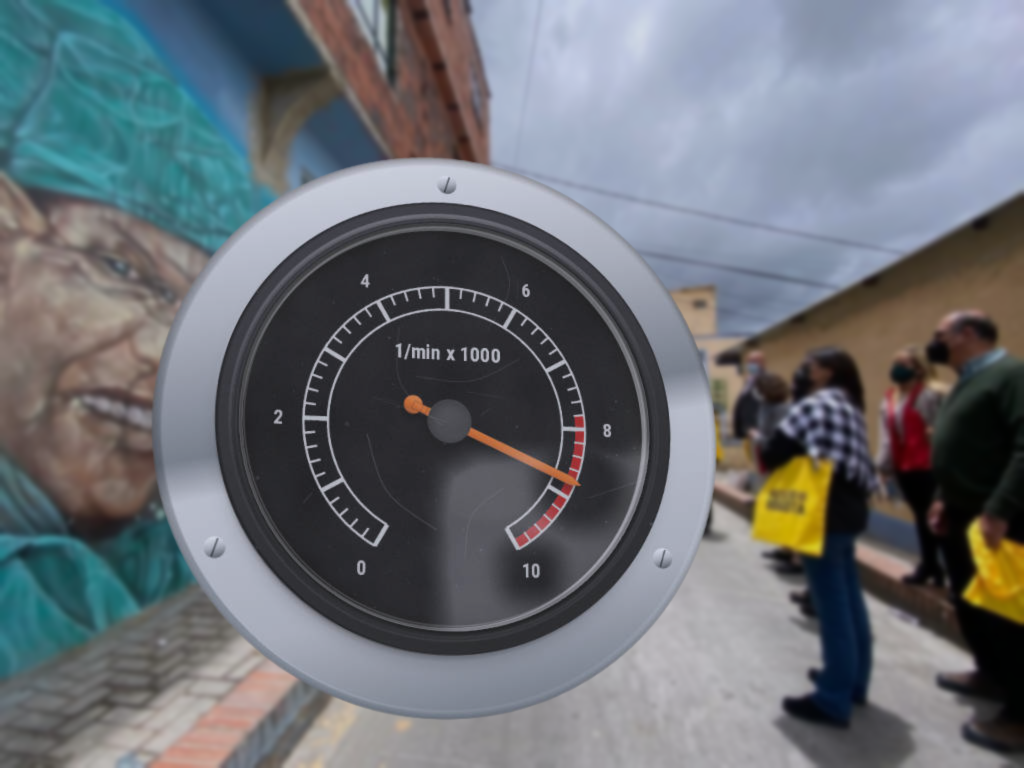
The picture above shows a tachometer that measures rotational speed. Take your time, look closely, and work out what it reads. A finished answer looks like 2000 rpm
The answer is 8800 rpm
